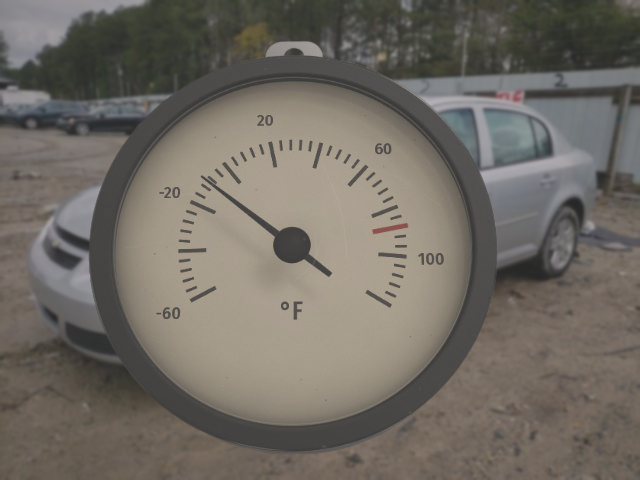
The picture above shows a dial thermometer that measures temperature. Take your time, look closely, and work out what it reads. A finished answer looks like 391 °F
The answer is -10 °F
